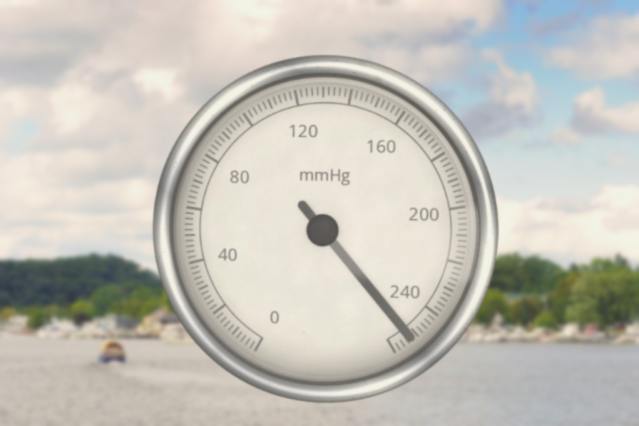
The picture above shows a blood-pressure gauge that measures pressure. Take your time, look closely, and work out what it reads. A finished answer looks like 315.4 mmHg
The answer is 252 mmHg
